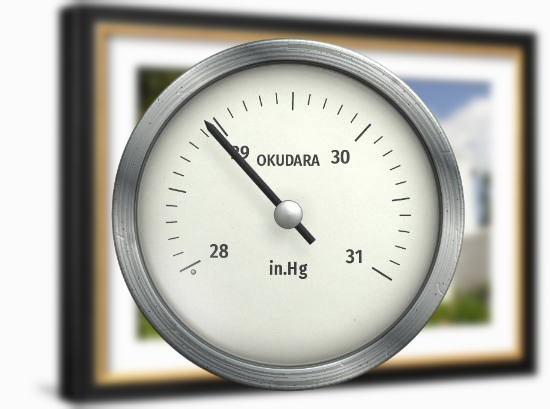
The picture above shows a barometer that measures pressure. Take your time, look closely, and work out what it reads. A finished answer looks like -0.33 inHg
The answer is 28.95 inHg
